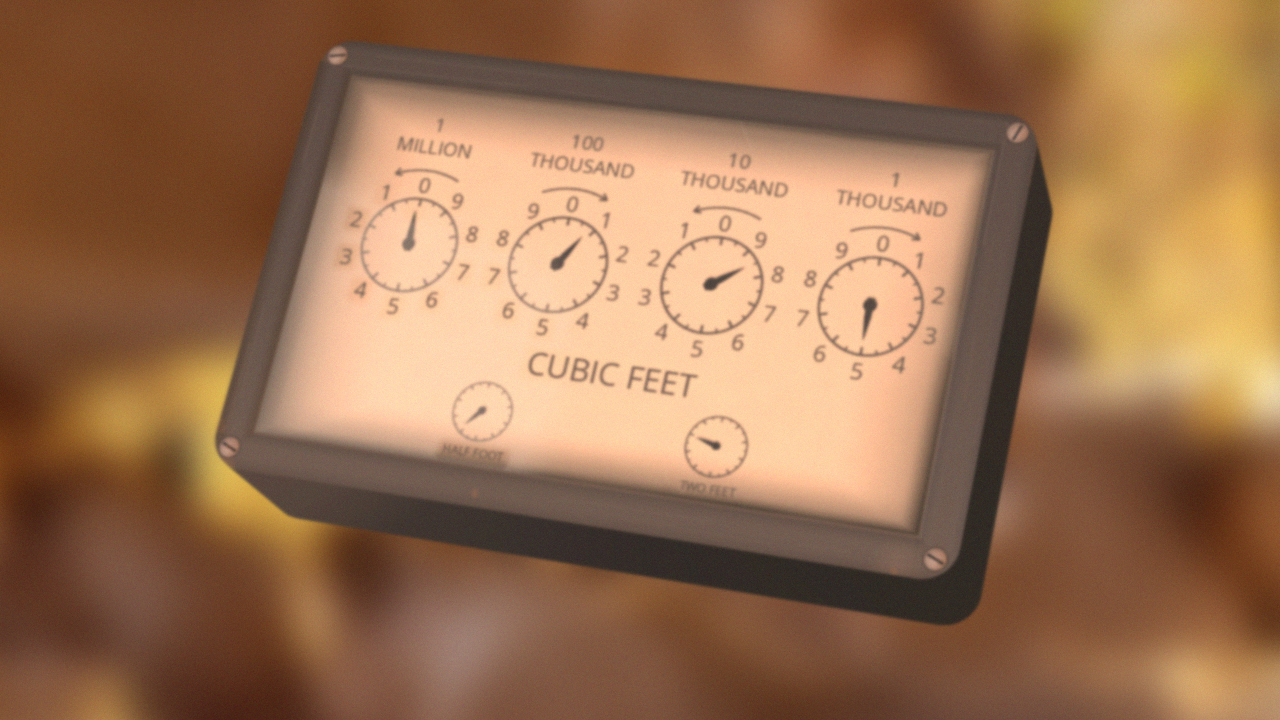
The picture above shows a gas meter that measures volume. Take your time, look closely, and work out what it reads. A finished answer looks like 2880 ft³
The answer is 8500 ft³
